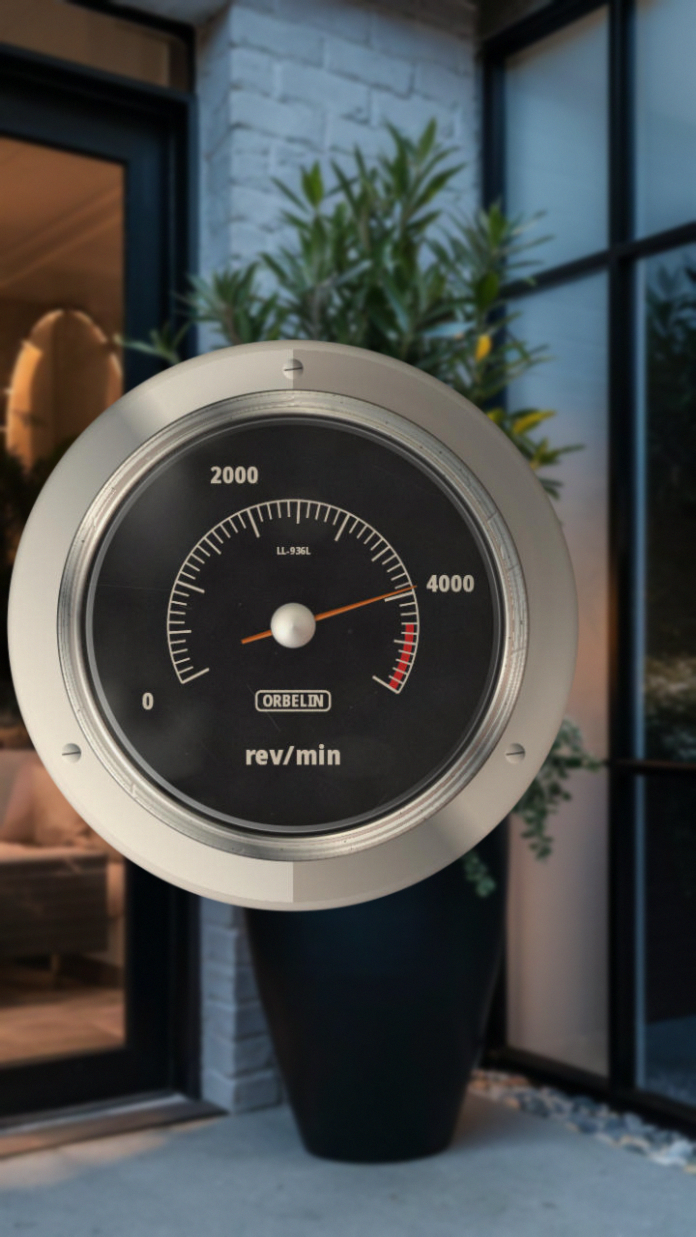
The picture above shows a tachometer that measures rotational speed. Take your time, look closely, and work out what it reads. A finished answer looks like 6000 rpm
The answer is 3950 rpm
